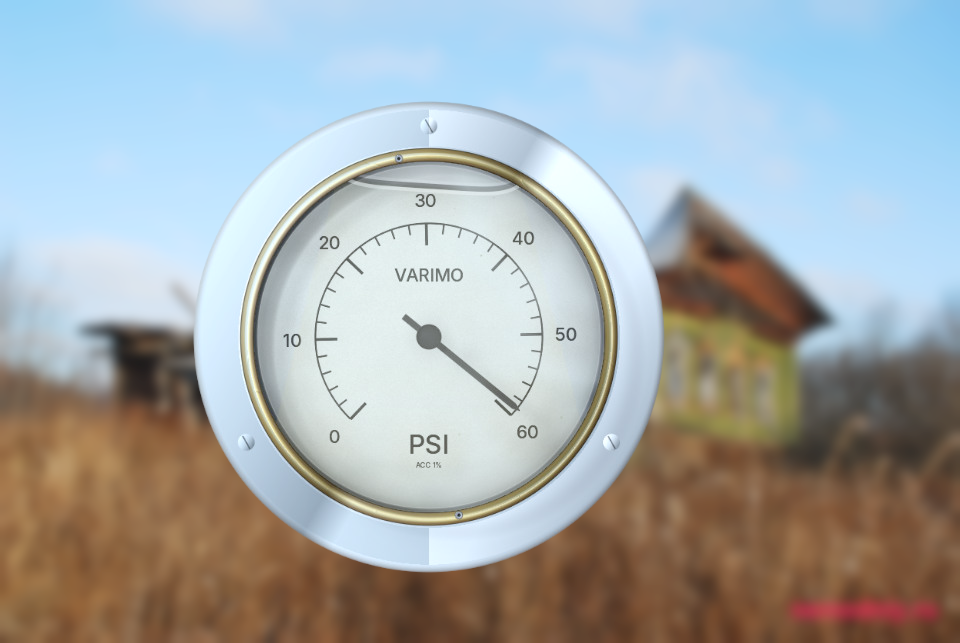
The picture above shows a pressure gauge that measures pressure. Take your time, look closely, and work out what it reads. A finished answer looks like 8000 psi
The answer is 59 psi
